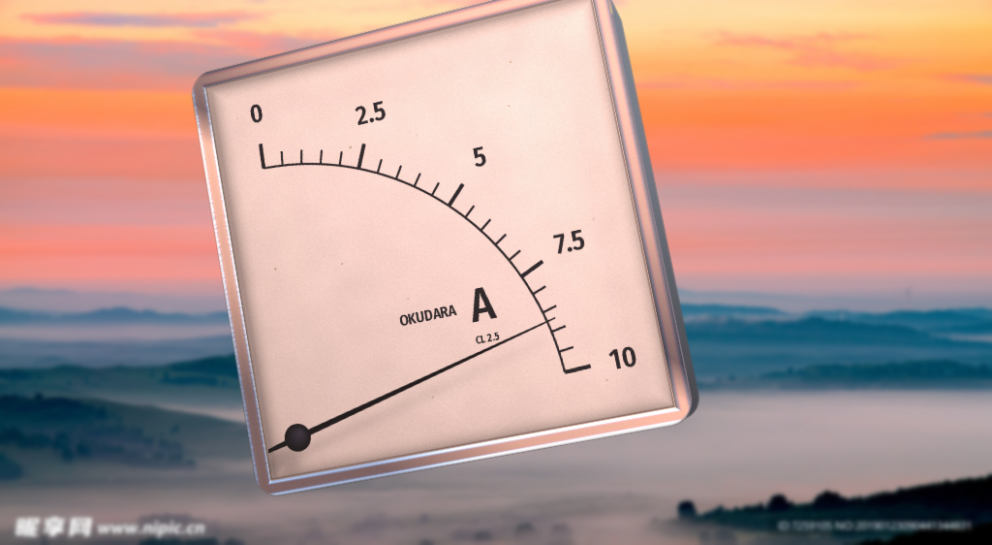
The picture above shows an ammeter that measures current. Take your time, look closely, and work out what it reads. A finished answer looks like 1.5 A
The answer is 8.75 A
